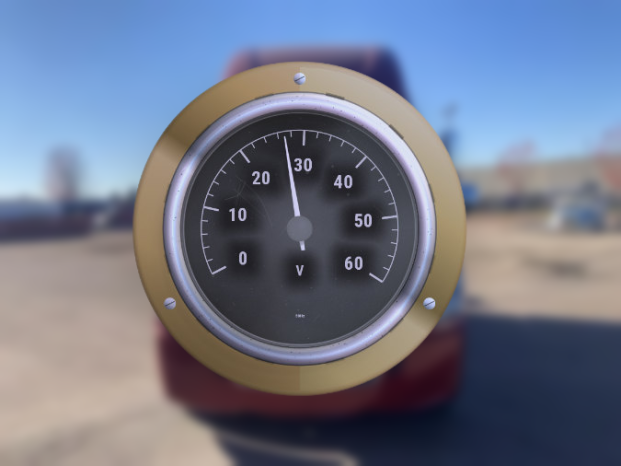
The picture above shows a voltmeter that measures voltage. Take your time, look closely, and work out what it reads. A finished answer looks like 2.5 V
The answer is 27 V
